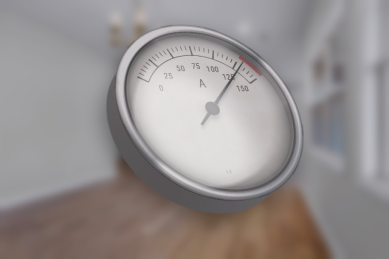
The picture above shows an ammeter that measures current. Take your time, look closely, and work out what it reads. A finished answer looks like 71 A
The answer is 130 A
